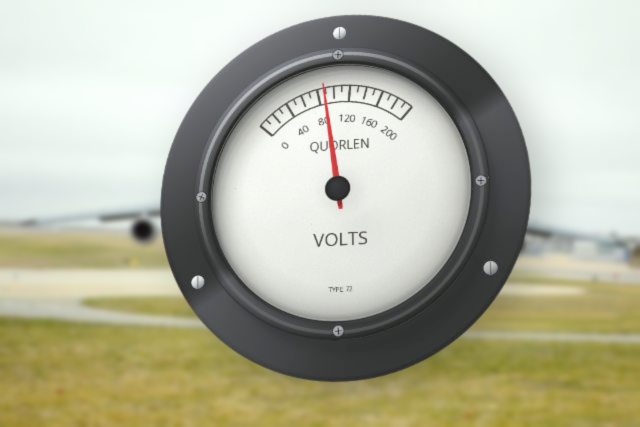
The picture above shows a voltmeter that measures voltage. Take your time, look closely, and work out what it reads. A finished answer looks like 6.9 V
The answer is 90 V
